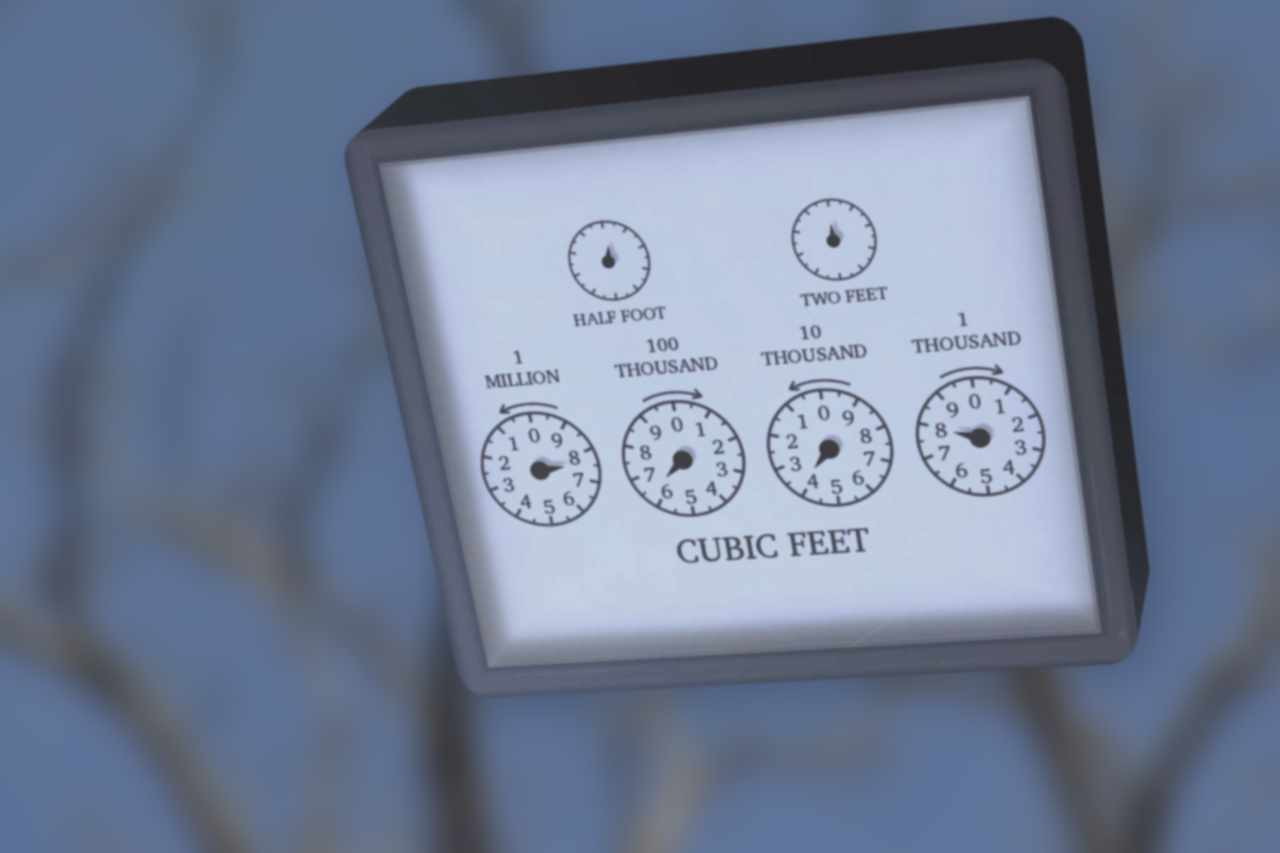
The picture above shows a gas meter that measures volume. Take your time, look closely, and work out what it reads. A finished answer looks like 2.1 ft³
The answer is 763800 ft³
